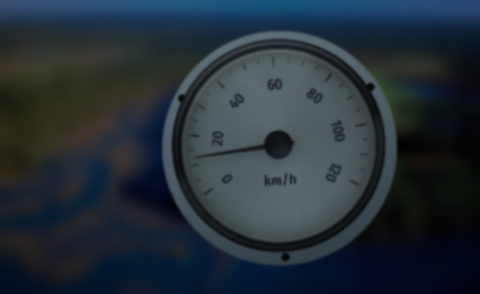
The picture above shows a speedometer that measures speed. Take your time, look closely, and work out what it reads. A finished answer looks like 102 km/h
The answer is 12.5 km/h
